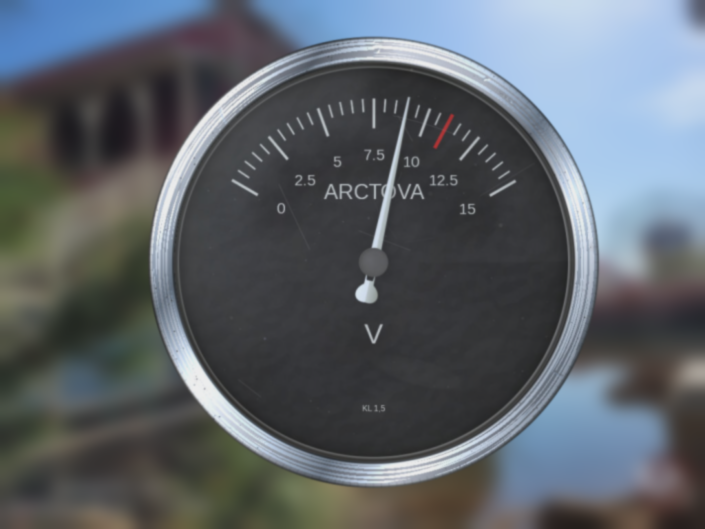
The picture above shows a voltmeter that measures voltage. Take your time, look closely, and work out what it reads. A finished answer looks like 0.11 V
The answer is 9 V
